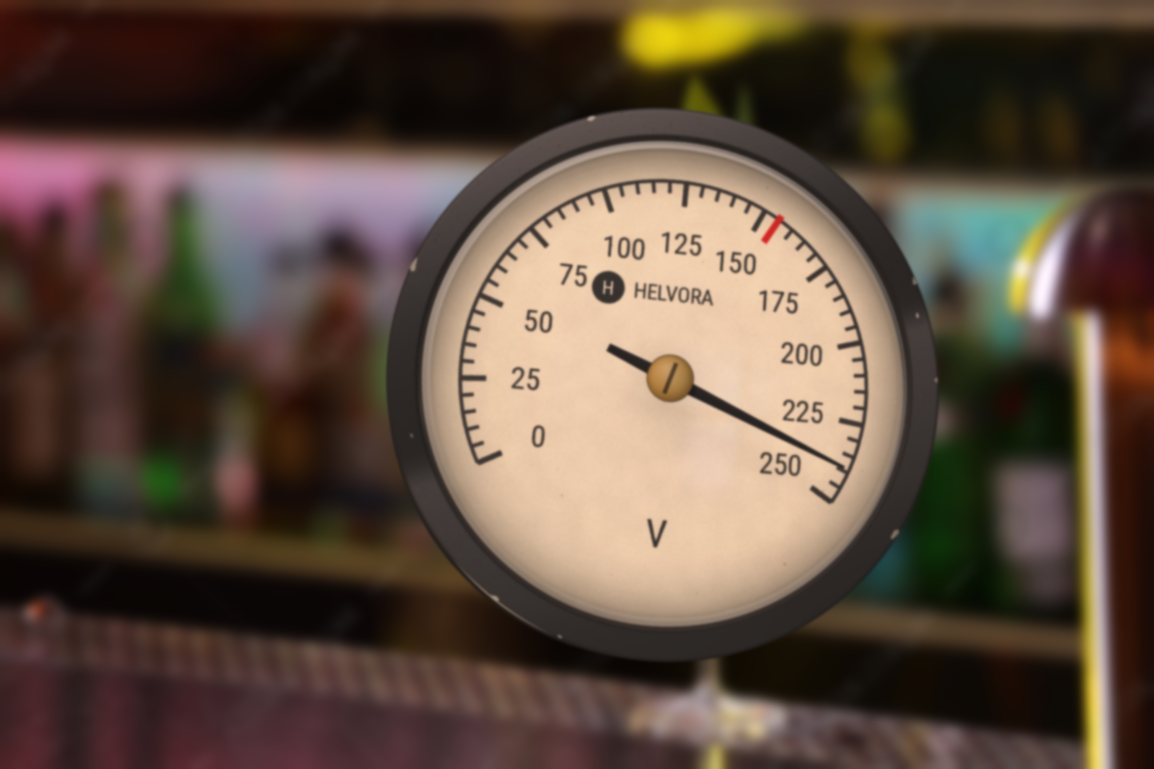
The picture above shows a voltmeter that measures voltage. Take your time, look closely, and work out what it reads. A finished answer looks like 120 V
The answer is 240 V
